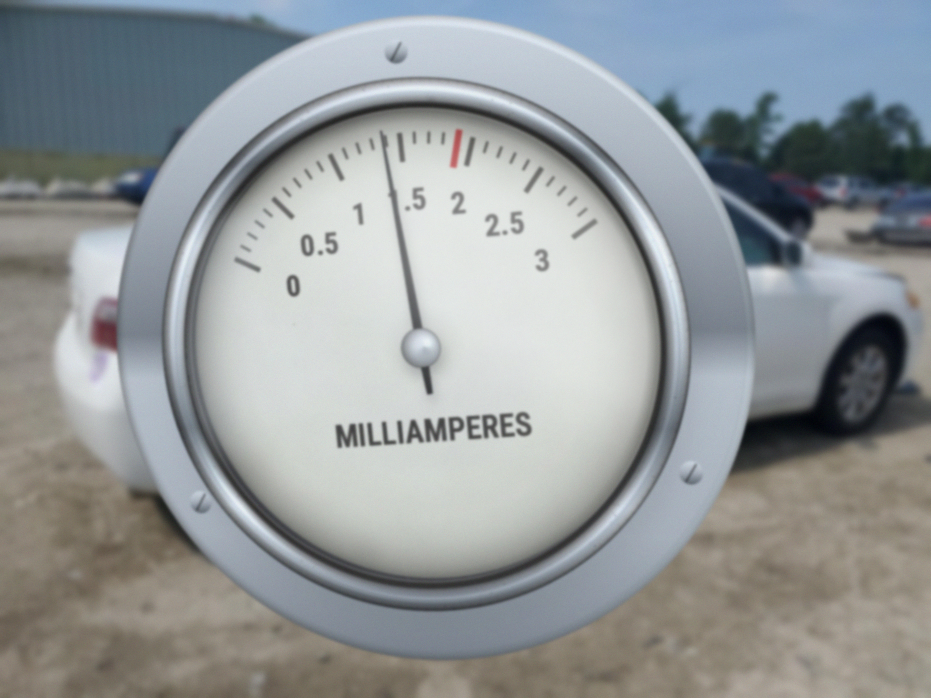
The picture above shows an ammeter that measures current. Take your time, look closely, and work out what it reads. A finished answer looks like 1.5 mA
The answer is 1.4 mA
